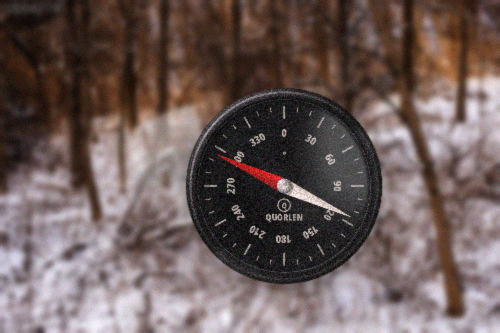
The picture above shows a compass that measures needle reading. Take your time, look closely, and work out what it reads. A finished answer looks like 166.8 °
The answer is 295 °
